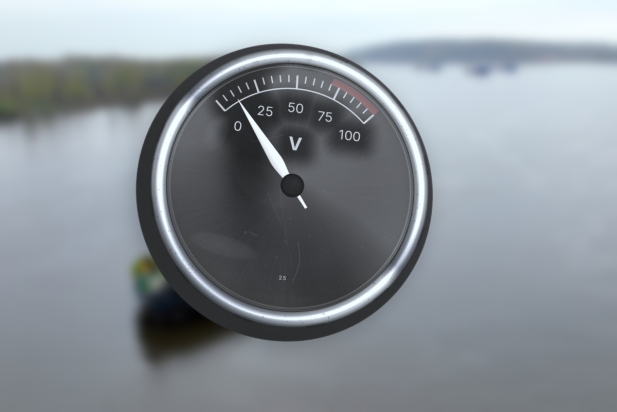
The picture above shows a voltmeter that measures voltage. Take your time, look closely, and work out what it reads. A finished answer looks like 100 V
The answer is 10 V
